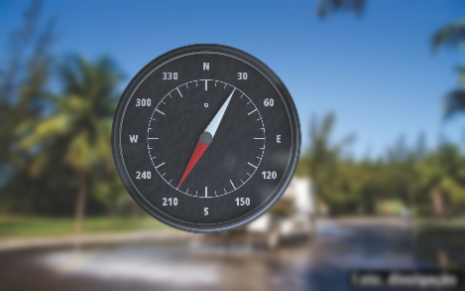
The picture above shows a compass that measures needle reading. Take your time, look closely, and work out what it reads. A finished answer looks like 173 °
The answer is 210 °
